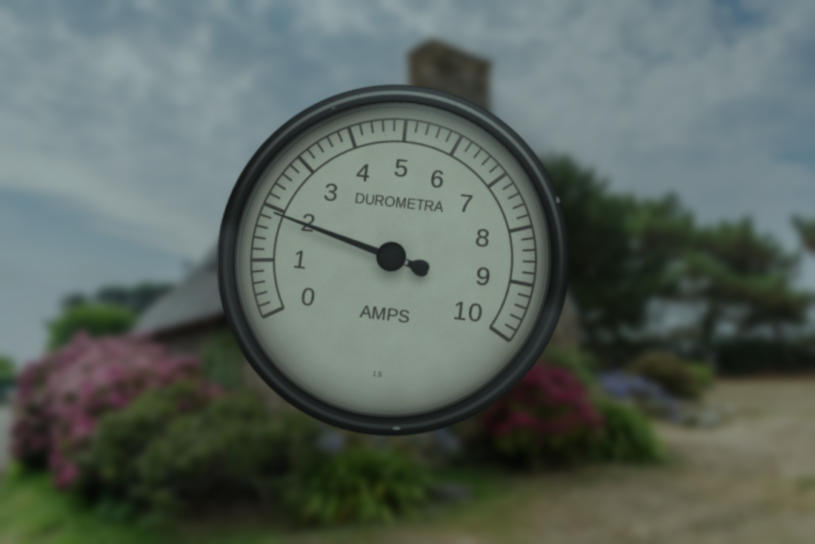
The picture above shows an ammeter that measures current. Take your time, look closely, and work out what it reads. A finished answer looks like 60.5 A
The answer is 1.9 A
